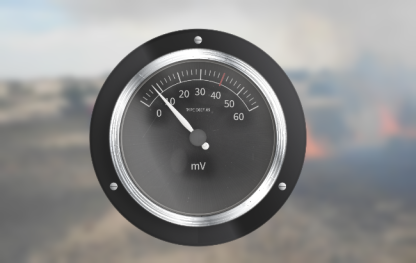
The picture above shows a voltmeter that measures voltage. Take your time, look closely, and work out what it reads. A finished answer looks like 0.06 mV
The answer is 8 mV
